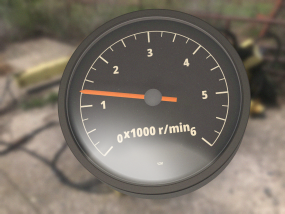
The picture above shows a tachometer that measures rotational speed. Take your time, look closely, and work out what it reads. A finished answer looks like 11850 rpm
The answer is 1250 rpm
